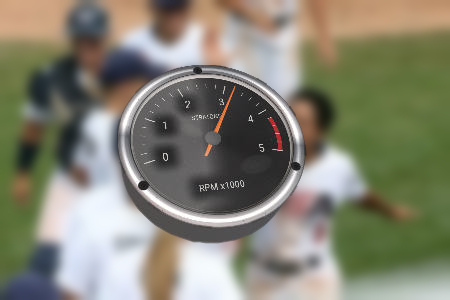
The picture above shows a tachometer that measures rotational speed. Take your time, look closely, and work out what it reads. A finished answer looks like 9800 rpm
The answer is 3200 rpm
